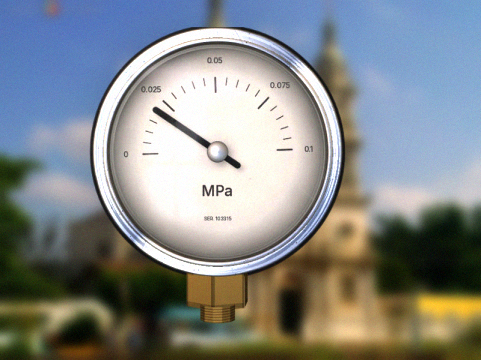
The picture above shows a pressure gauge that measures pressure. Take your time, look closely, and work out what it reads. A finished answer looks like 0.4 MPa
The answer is 0.02 MPa
